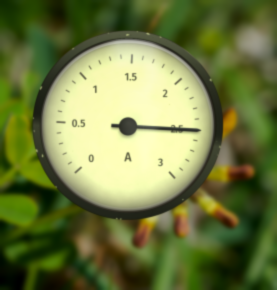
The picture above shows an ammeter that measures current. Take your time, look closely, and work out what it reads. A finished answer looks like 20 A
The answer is 2.5 A
